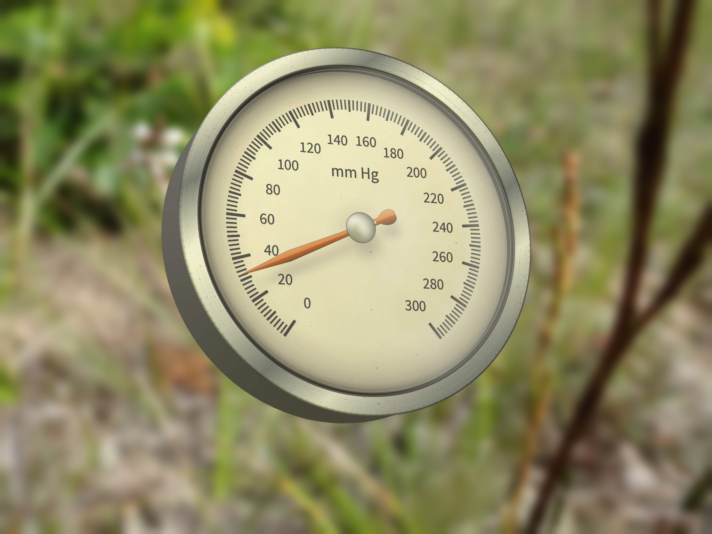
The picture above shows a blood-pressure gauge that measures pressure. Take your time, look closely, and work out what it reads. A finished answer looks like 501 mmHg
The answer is 32 mmHg
